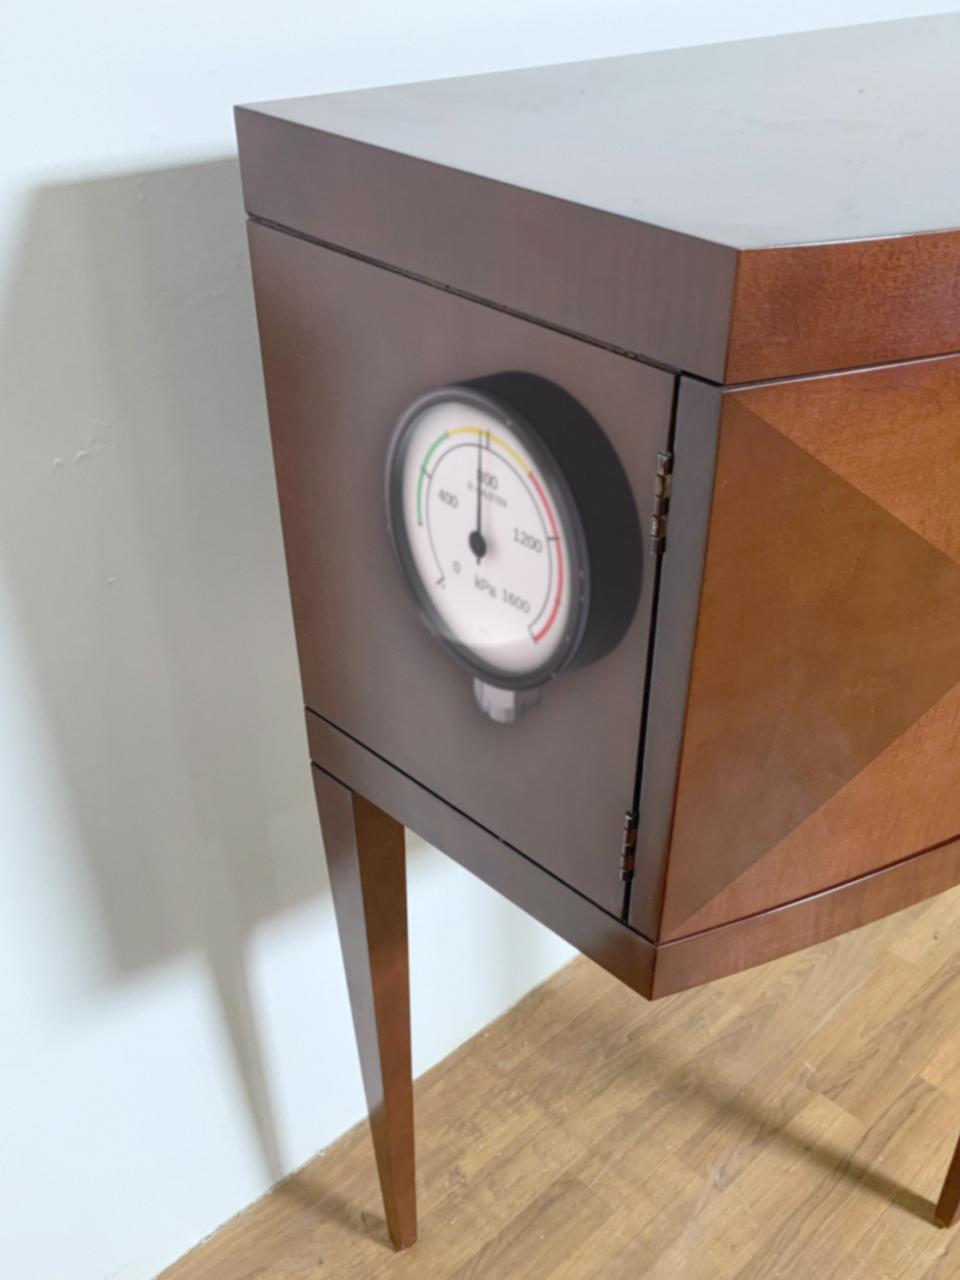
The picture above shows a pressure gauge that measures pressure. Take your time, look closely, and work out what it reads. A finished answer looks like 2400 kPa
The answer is 800 kPa
